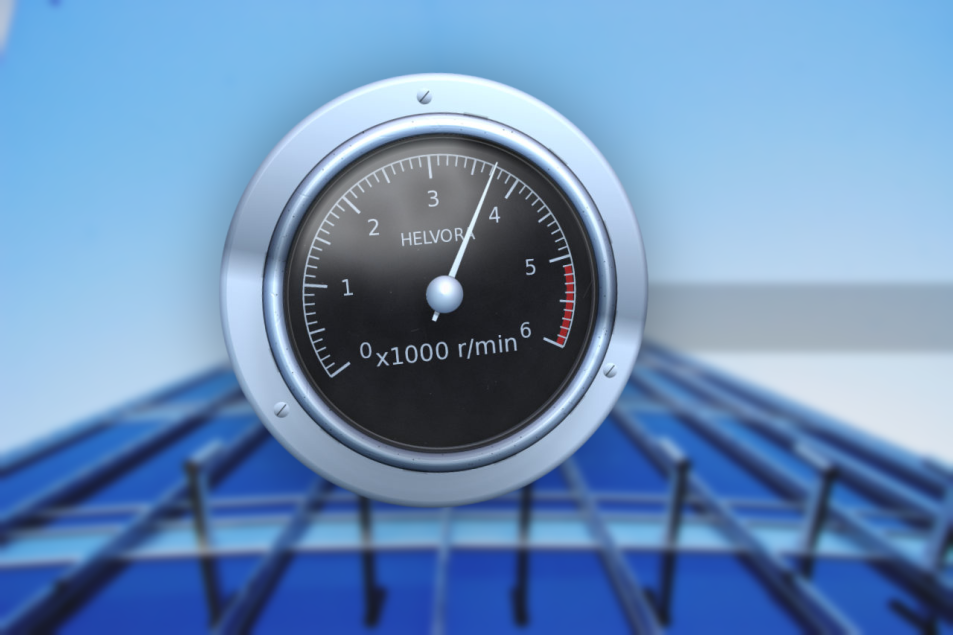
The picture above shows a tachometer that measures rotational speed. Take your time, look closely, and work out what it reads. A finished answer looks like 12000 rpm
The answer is 3700 rpm
